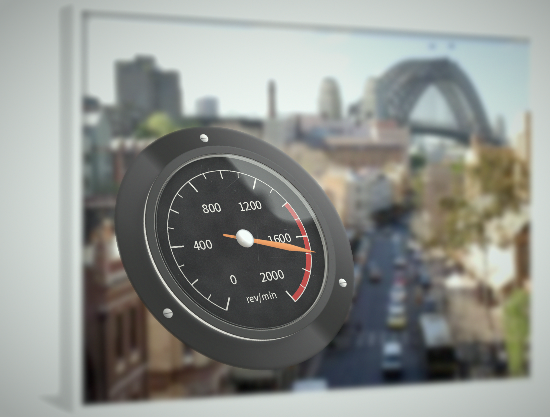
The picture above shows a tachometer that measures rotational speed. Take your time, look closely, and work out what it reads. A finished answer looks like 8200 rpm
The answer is 1700 rpm
